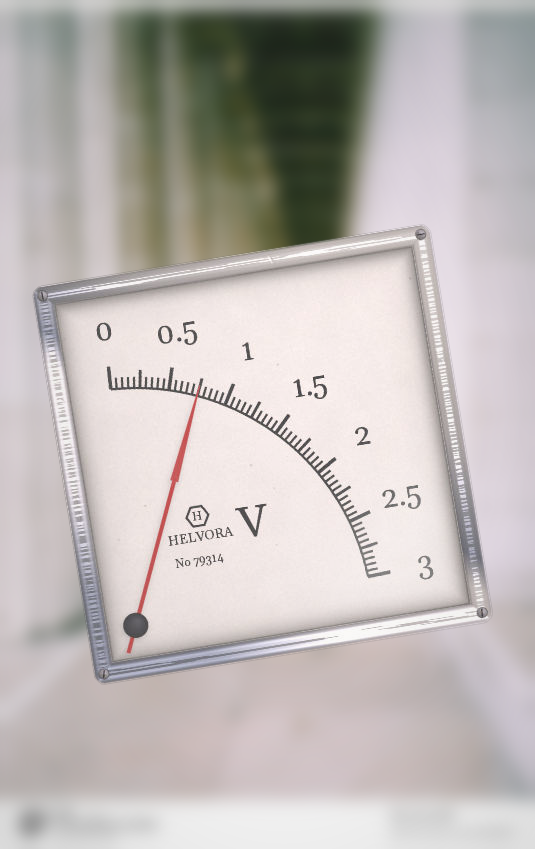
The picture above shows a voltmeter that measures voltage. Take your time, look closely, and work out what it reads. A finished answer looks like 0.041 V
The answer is 0.75 V
